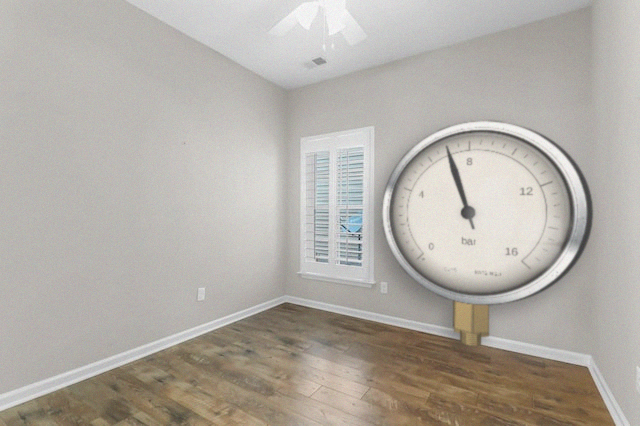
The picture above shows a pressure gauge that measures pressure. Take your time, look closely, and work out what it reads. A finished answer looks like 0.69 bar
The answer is 7 bar
